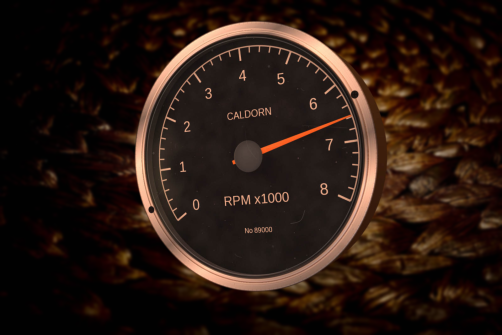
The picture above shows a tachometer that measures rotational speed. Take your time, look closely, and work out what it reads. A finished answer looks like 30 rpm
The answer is 6600 rpm
